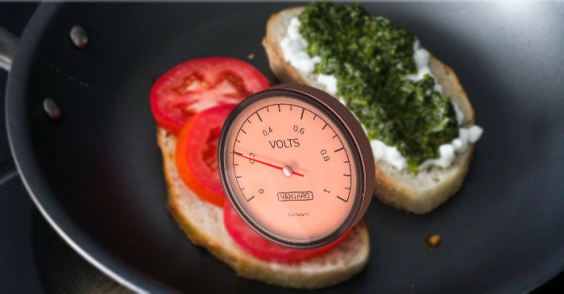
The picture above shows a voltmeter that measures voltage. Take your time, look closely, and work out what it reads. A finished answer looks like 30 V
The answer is 0.2 V
